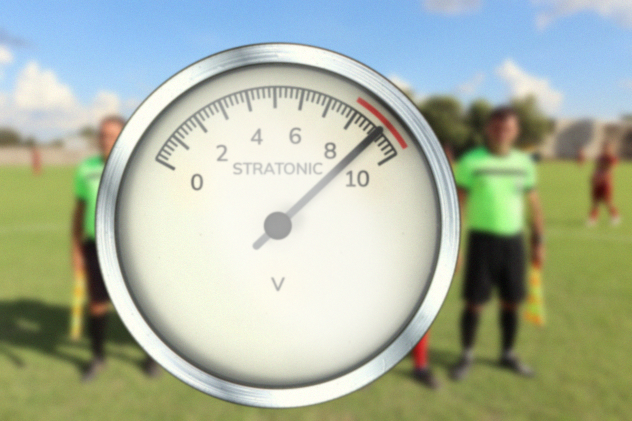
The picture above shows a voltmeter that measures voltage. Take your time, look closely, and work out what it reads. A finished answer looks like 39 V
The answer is 9 V
